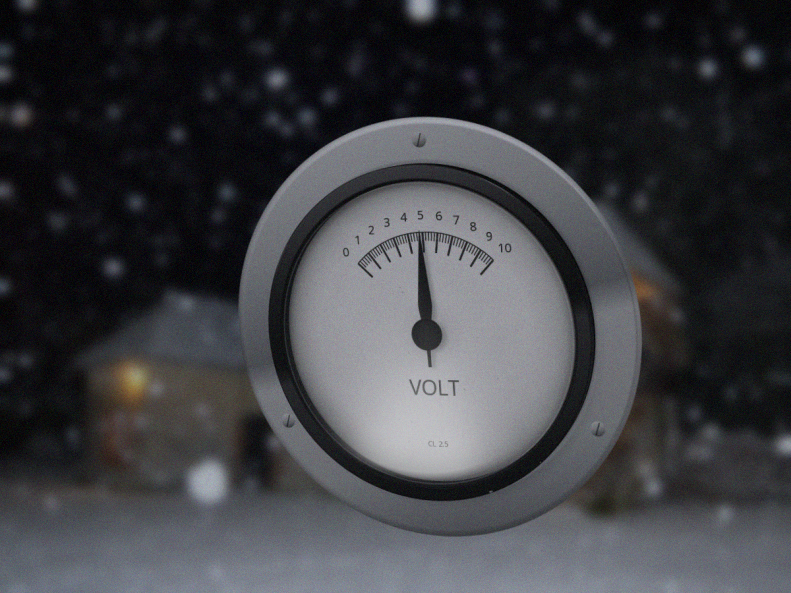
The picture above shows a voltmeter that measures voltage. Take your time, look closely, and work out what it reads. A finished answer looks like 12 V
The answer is 5 V
